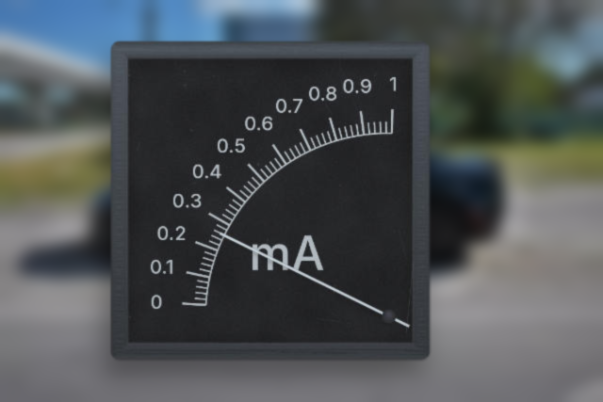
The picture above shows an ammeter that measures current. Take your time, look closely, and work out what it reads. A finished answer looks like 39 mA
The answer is 0.26 mA
